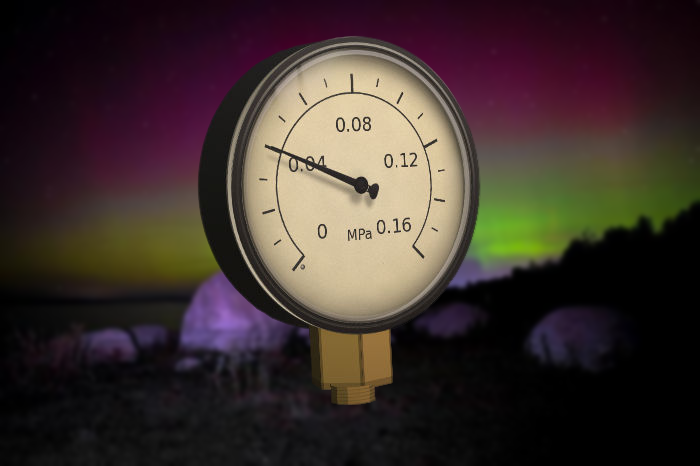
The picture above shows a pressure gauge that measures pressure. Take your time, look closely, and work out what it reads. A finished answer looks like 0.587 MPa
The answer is 0.04 MPa
